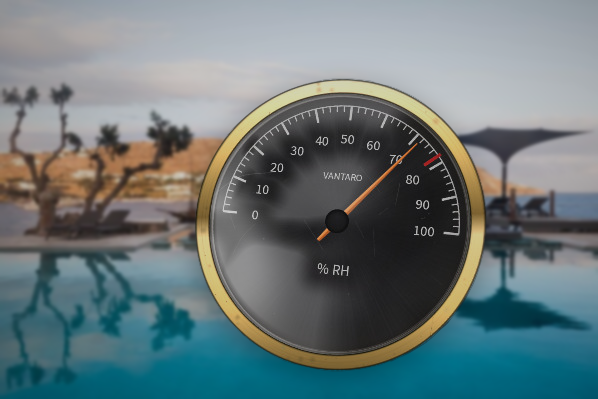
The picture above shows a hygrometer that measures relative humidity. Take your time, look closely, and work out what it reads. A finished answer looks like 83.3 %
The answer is 72 %
